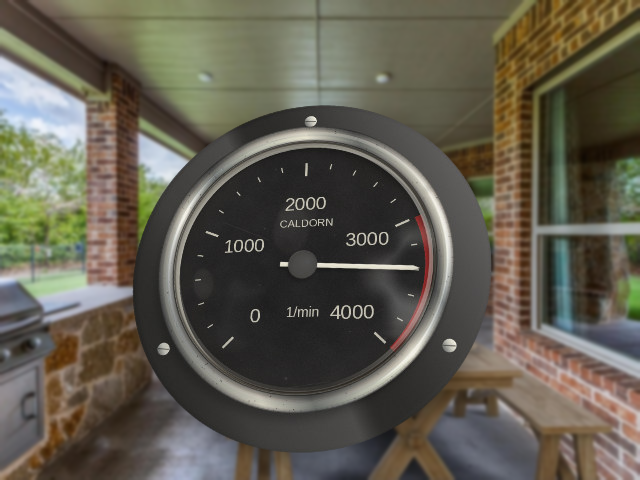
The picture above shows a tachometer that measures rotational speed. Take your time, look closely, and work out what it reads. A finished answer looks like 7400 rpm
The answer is 3400 rpm
